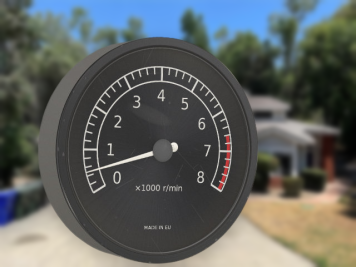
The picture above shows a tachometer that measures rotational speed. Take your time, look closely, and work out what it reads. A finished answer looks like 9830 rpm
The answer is 500 rpm
